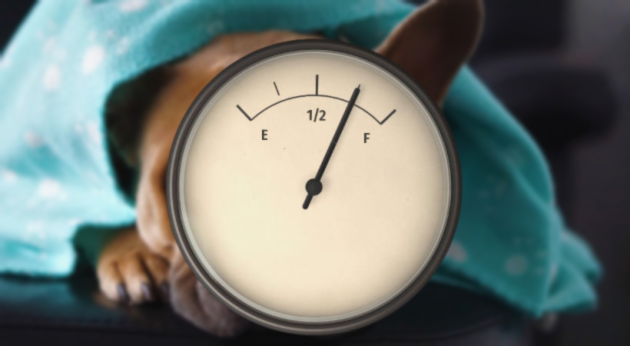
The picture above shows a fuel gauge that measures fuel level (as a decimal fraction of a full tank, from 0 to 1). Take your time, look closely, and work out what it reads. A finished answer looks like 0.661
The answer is 0.75
